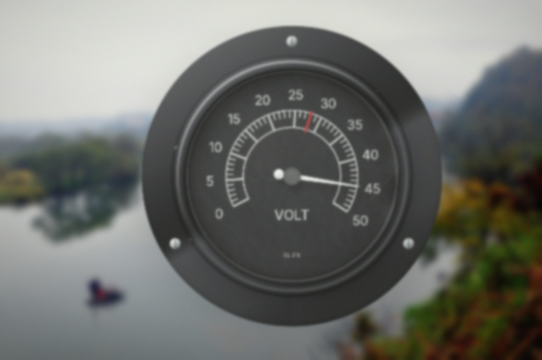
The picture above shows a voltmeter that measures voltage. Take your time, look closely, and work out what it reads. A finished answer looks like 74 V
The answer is 45 V
